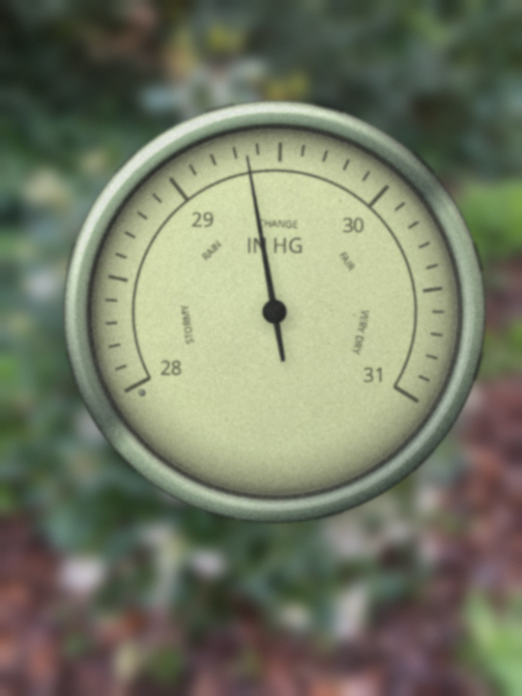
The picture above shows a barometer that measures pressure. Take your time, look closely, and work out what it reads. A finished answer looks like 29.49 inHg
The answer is 29.35 inHg
